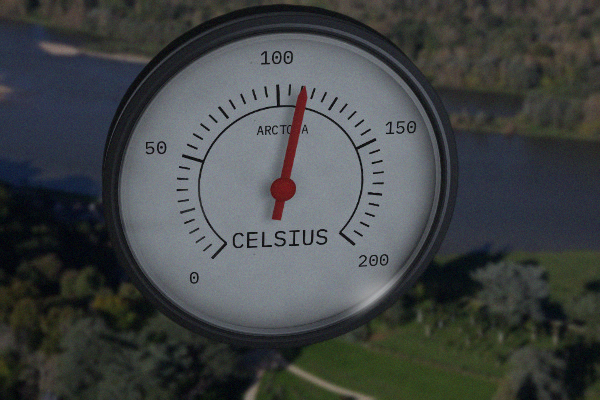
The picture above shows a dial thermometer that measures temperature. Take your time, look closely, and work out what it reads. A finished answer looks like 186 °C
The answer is 110 °C
